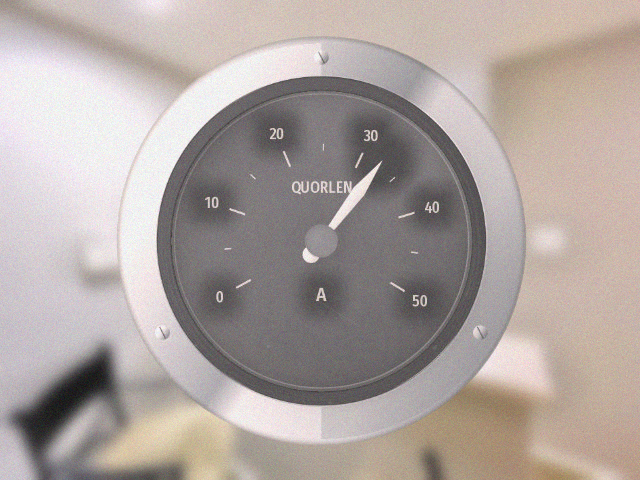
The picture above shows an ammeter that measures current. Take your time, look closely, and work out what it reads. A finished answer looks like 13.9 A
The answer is 32.5 A
